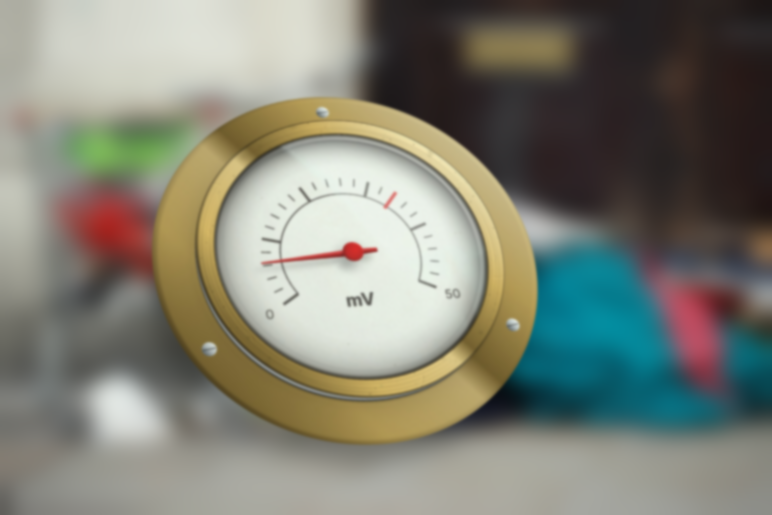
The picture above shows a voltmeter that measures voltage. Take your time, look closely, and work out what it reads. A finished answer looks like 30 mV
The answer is 6 mV
